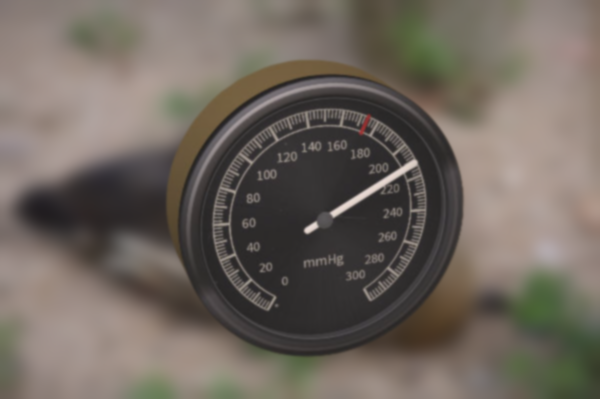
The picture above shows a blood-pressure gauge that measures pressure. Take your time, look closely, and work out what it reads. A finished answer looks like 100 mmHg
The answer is 210 mmHg
